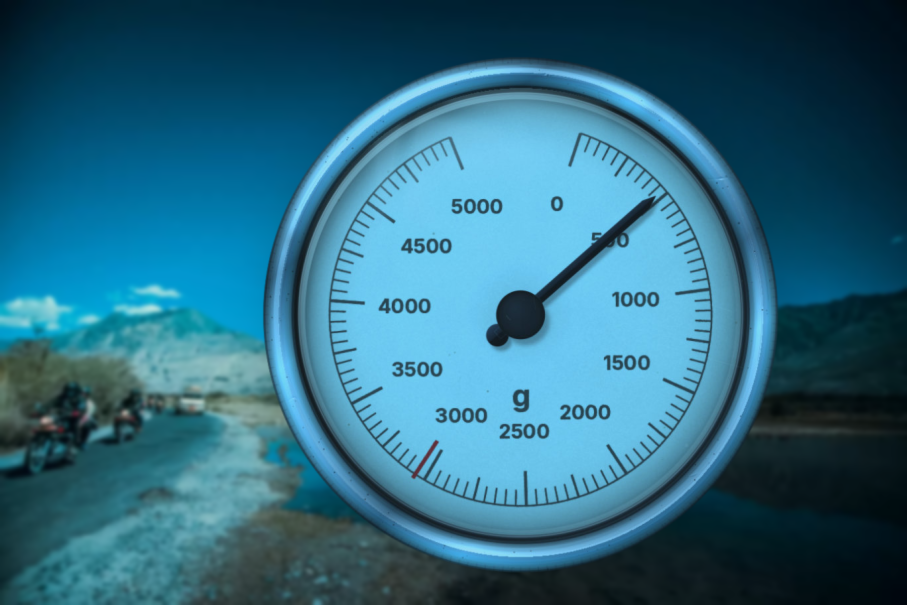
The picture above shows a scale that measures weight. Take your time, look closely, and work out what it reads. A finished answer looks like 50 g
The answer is 475 g
